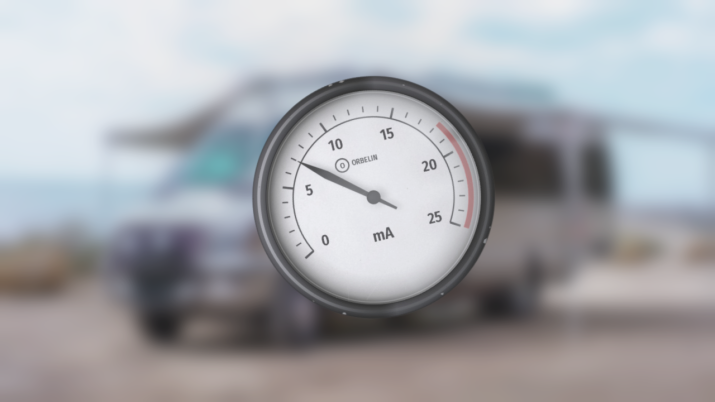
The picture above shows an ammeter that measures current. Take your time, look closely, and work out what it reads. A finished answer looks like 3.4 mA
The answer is 7 mA
